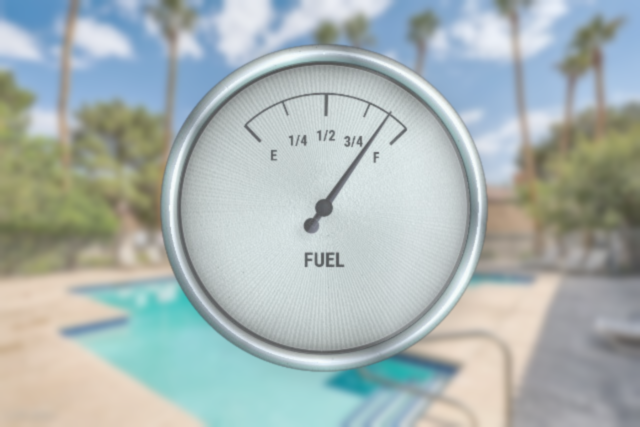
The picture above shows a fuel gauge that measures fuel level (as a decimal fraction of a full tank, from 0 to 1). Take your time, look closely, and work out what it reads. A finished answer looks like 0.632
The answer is 0.875
